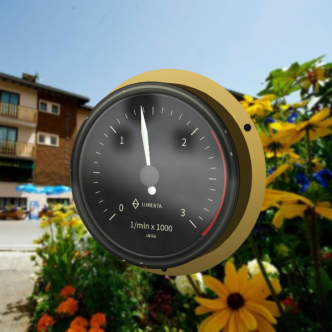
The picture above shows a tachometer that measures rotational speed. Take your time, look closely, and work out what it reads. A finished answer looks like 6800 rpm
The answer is 1400 rpm
